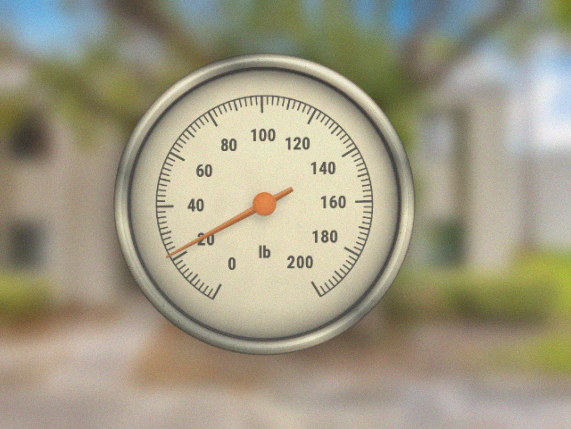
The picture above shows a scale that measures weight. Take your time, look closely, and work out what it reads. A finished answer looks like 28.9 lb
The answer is 22 lb
